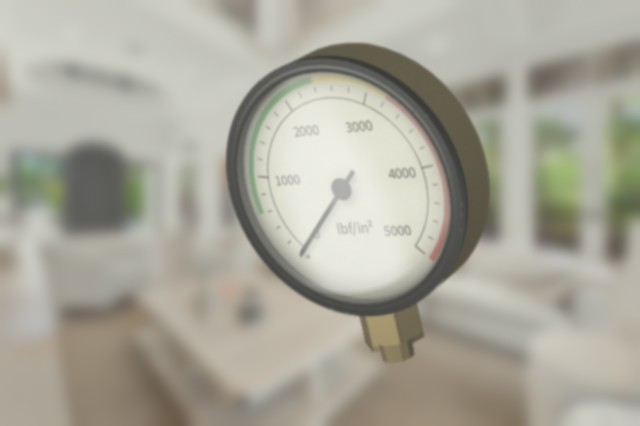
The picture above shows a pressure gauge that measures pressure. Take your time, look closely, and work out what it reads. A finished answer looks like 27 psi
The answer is 0 psi
